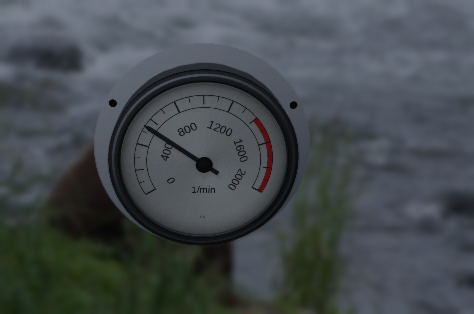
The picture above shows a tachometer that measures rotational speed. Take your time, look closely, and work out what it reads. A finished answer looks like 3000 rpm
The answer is 550 rpm
